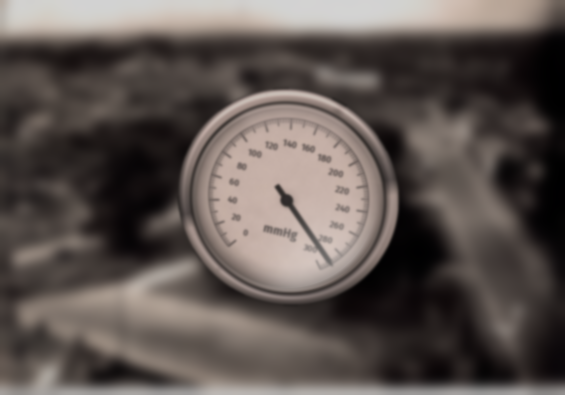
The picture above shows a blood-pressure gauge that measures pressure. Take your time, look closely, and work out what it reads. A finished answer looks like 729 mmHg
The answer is 290 mmHg
